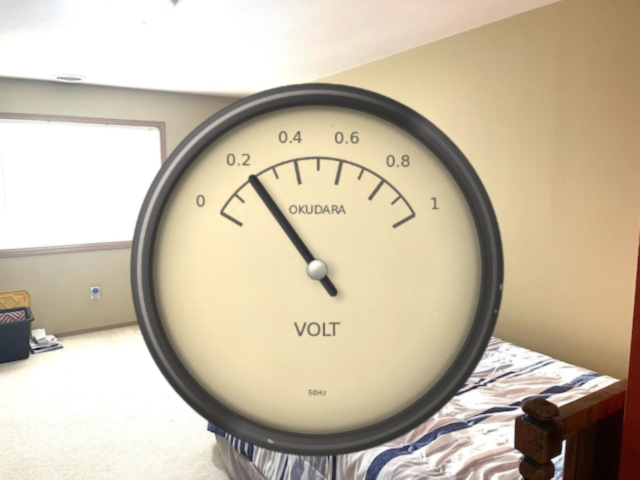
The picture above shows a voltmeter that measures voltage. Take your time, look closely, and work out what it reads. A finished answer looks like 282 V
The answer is 0.2 V
